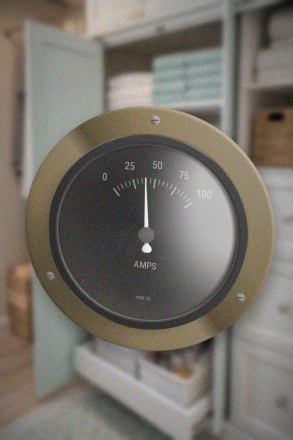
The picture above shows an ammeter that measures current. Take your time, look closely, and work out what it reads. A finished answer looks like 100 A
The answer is 40 A
